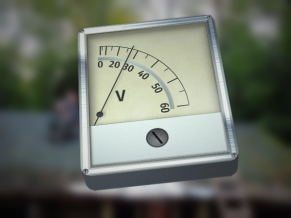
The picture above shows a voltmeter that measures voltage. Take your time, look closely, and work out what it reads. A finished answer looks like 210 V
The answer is 27.5 V
